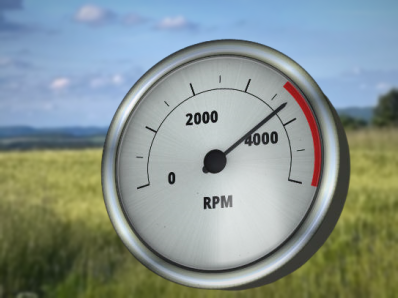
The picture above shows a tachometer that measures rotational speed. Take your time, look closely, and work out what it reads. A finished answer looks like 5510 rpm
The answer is 3750 rpm
